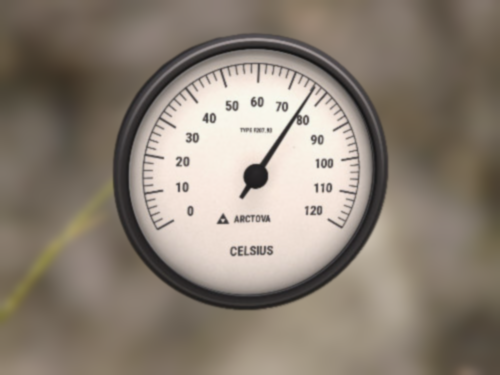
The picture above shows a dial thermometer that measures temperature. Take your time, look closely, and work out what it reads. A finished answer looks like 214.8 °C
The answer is 76 °C
